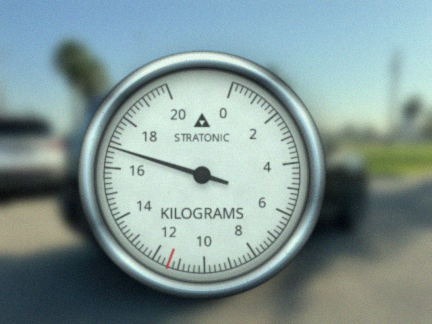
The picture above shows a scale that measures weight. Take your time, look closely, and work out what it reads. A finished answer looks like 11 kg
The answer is 16.8 kg
